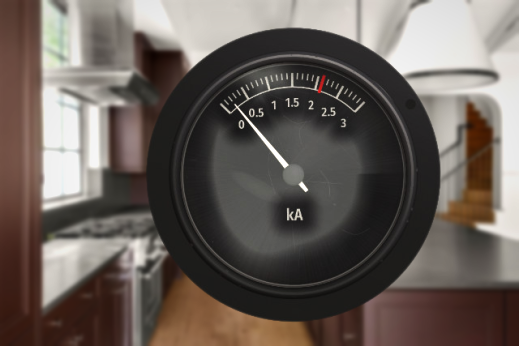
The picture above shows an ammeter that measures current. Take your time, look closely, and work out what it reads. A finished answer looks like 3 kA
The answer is 0.2 kA
